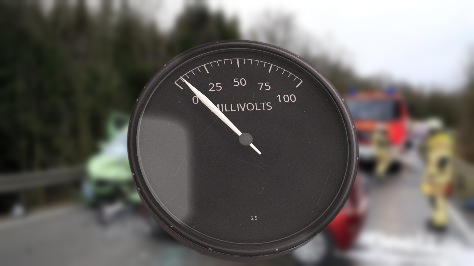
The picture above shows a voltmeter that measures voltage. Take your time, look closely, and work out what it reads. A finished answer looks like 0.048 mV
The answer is 5 mV
